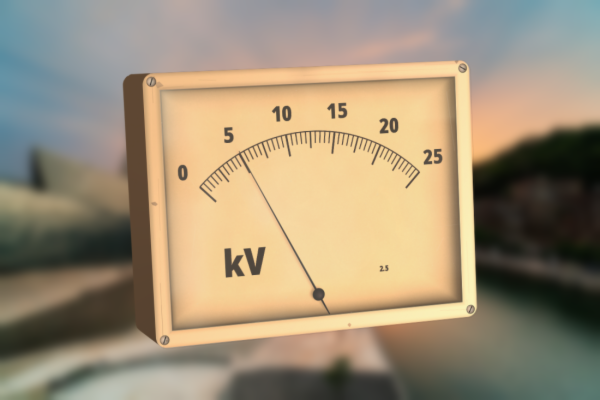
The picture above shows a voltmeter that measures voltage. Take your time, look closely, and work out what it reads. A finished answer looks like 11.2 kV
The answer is 5 kV
